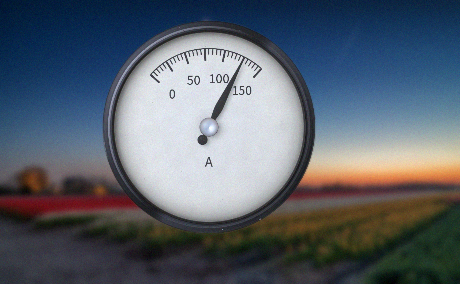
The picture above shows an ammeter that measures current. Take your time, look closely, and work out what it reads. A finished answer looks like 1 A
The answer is 125 A
